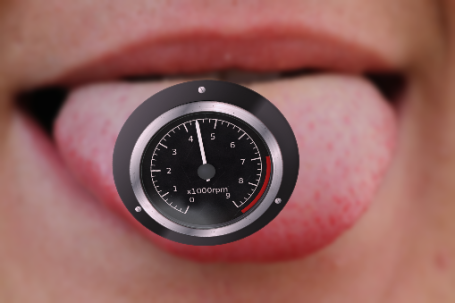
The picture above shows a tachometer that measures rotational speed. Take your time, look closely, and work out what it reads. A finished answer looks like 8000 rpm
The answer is 4400 rpm
